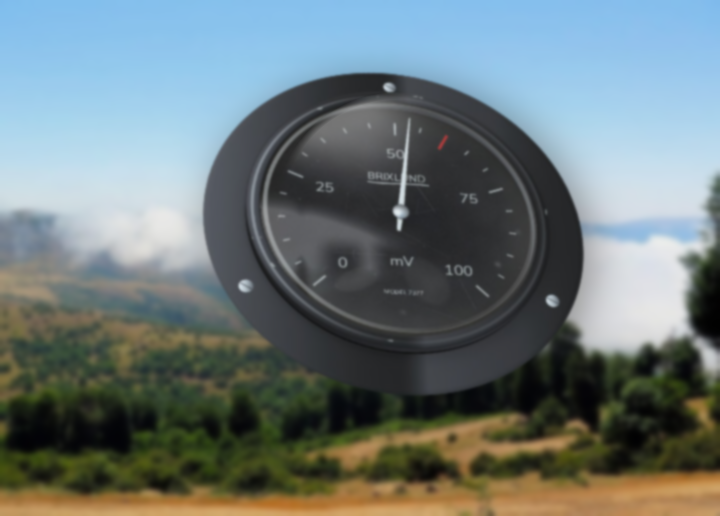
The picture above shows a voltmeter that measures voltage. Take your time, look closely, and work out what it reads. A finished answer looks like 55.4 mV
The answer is 52.5 mV
